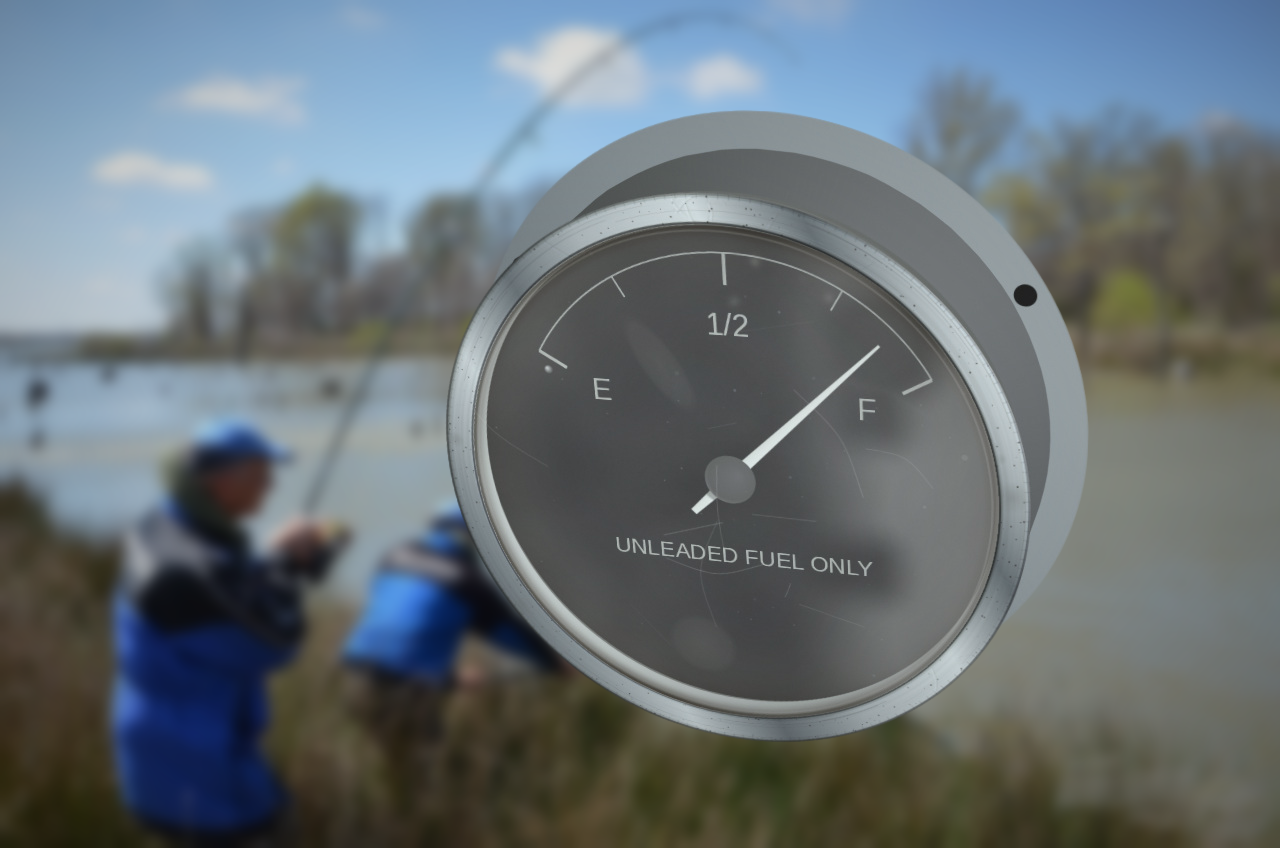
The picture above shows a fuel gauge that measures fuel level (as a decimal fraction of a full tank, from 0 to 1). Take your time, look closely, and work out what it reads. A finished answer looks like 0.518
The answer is 0.875
